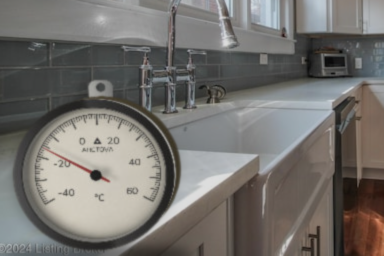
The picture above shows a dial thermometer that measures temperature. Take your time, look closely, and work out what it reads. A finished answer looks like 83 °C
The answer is -15 °C
